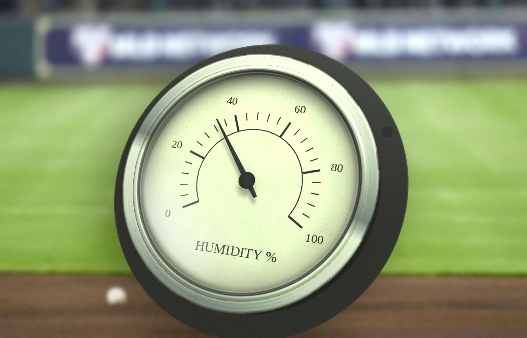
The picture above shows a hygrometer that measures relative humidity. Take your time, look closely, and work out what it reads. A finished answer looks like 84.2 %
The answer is 34 %
